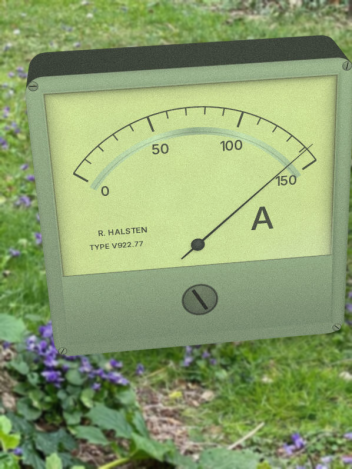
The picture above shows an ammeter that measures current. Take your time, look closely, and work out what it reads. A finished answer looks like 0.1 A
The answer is 140 A
